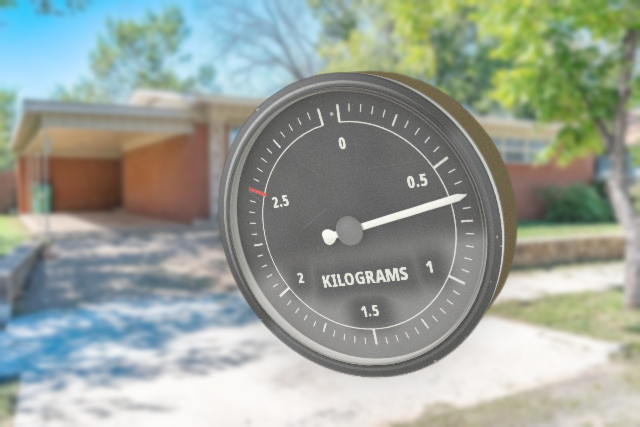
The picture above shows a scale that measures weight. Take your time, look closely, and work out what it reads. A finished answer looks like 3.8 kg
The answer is 0.65 kg
